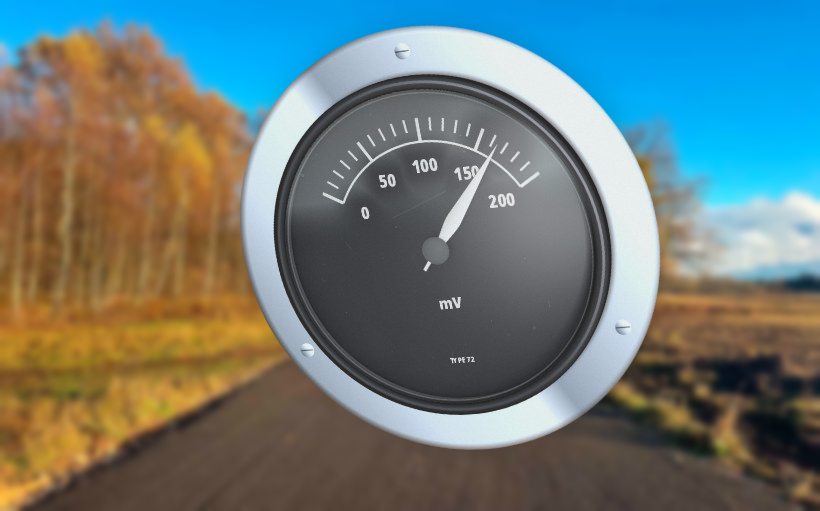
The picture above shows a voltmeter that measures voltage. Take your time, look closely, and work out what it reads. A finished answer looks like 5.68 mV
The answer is 165 mV
